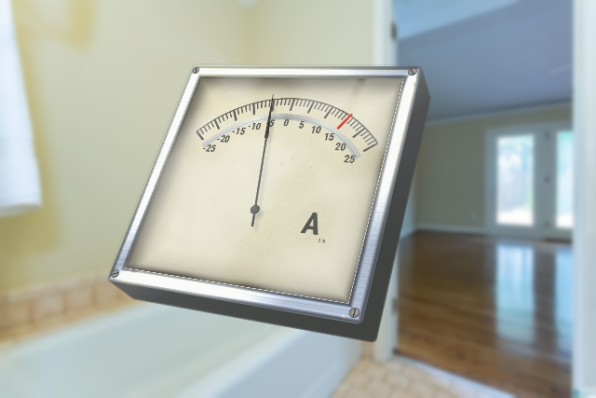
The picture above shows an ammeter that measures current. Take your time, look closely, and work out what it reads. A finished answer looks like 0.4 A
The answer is -5 A
